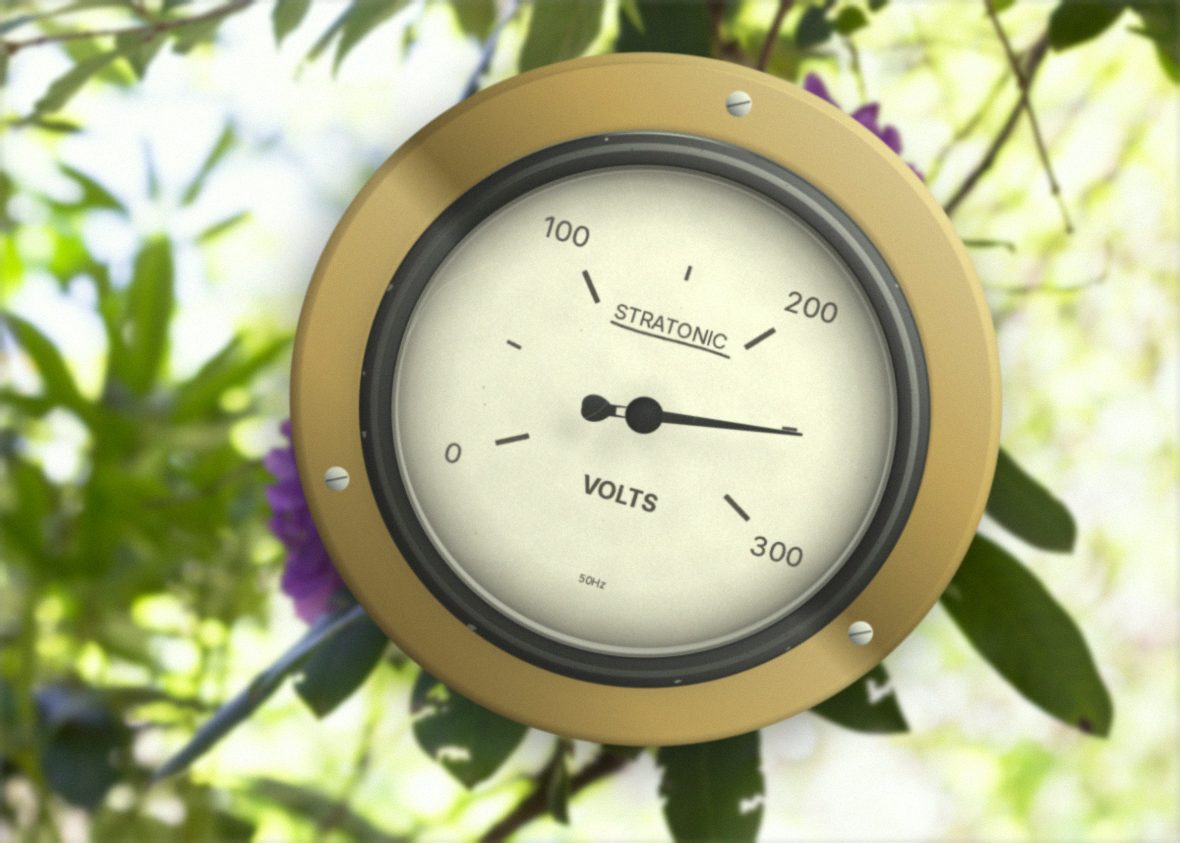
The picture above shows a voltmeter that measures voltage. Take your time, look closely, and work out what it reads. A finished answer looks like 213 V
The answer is 250 V
